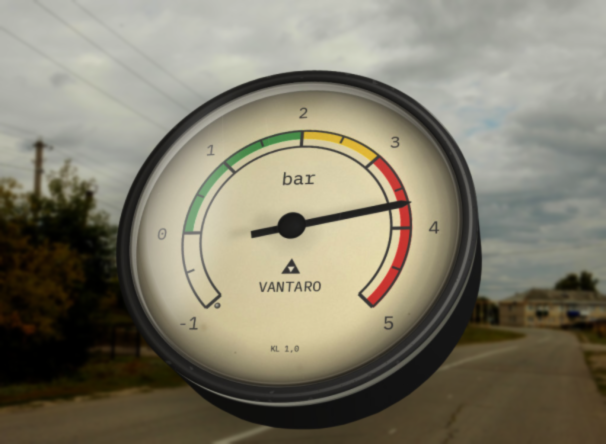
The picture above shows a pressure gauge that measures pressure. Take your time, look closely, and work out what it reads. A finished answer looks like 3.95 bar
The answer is 3.75 bar
